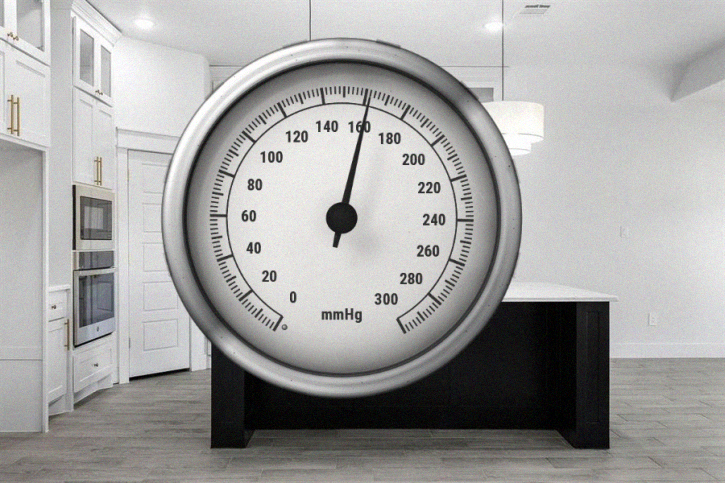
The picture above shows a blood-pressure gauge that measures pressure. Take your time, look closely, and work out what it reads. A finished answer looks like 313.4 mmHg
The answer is 162 mmHg
